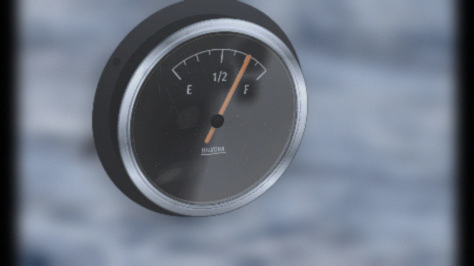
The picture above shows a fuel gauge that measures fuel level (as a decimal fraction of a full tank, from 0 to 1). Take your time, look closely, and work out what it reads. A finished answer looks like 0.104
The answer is 0.75
